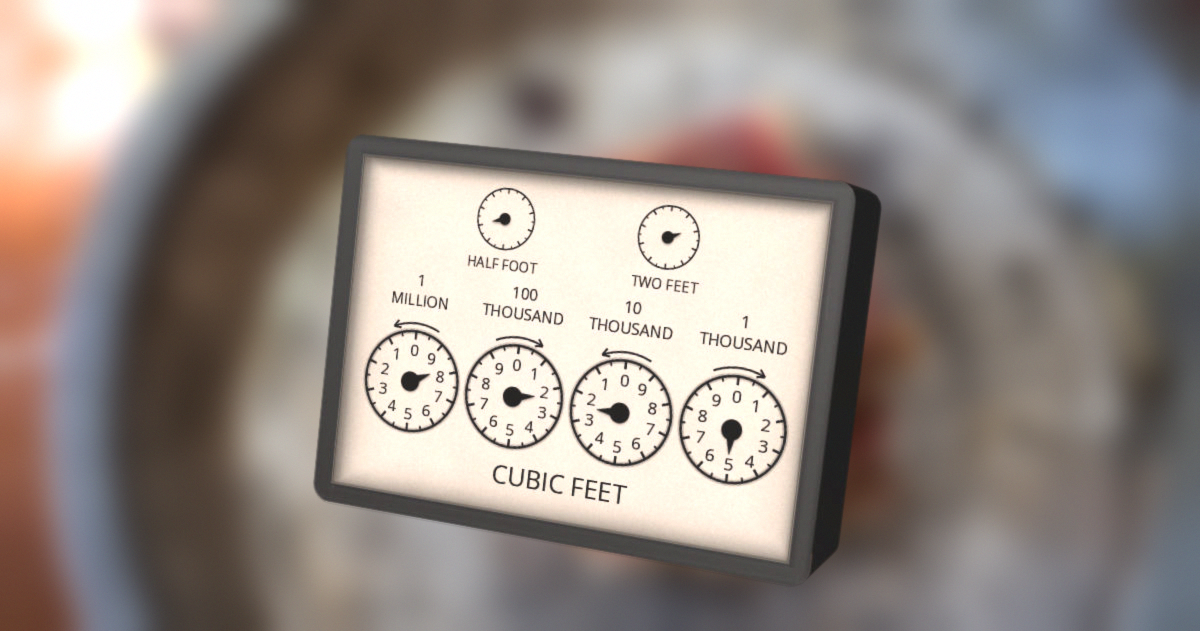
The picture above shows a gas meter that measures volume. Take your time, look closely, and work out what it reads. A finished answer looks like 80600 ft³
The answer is 822500 ft³
